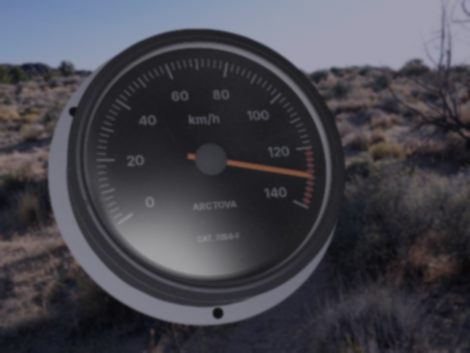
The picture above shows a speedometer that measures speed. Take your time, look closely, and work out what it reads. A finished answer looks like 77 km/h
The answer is 130 km/h
